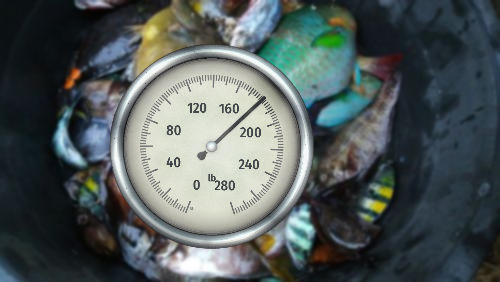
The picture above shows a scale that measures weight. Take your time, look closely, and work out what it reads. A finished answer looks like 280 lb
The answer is 180 lb
